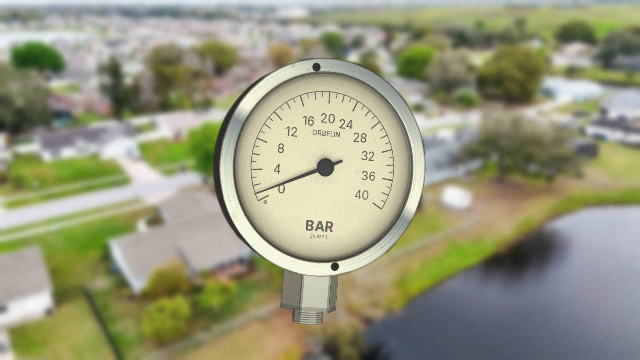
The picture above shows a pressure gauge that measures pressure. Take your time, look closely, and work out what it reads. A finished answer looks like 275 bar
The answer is 1 bar
